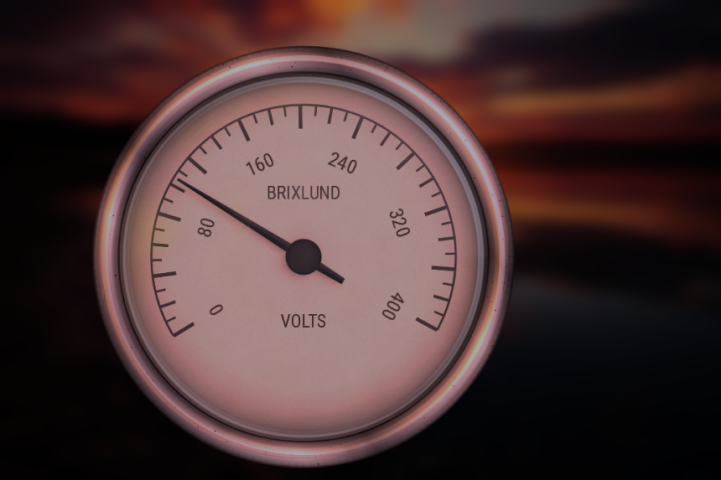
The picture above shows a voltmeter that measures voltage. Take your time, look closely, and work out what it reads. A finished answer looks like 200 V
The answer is 105 V
